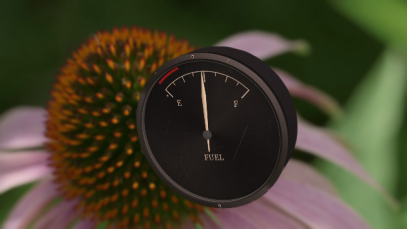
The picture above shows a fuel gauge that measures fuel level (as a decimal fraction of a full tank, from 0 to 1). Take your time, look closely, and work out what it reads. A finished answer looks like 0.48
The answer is 0.5
